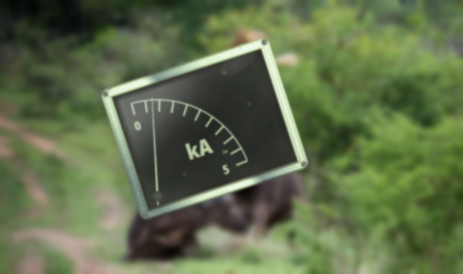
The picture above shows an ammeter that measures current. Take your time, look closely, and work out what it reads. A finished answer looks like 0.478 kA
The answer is 0.75 kA
